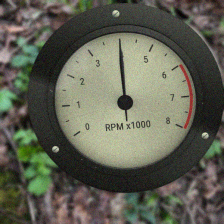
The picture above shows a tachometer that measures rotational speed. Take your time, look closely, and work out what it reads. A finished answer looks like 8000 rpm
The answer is 4000 rpm
